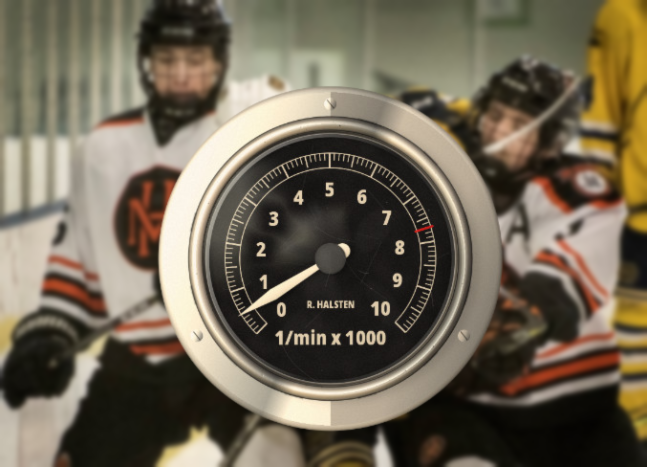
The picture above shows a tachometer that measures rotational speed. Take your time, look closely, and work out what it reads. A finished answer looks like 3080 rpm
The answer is 500 rpm
